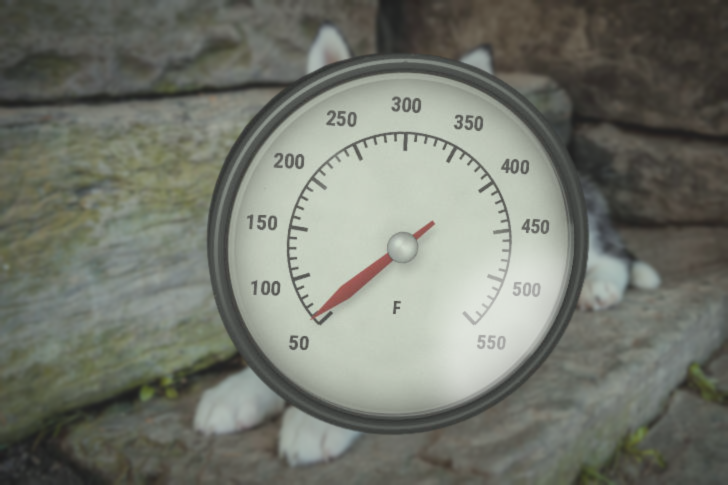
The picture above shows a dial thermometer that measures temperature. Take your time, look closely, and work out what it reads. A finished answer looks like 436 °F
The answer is 60 °F
